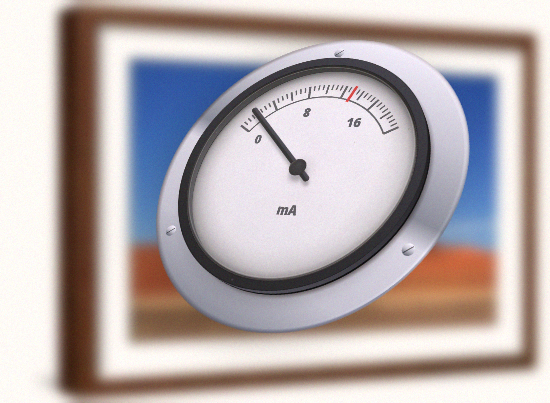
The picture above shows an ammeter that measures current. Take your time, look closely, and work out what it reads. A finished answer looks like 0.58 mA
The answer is 2 mA
